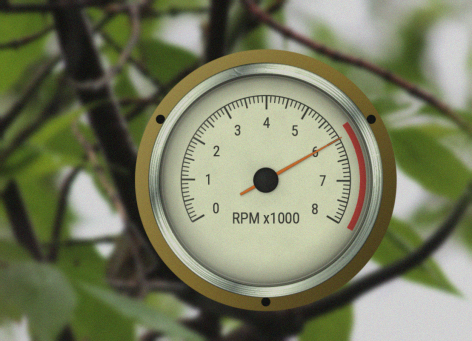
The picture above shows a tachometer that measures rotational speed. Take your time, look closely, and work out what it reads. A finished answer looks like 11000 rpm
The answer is 6000 rpm
